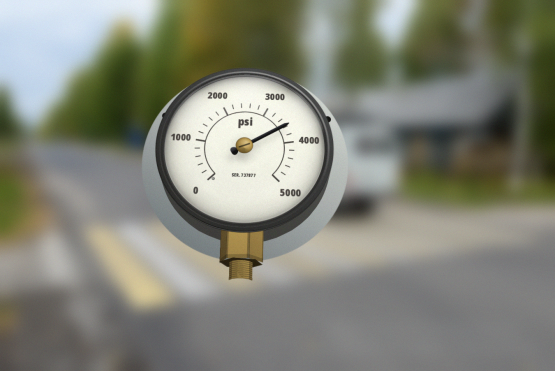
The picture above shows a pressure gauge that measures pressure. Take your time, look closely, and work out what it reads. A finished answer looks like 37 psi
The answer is 3600 psi
